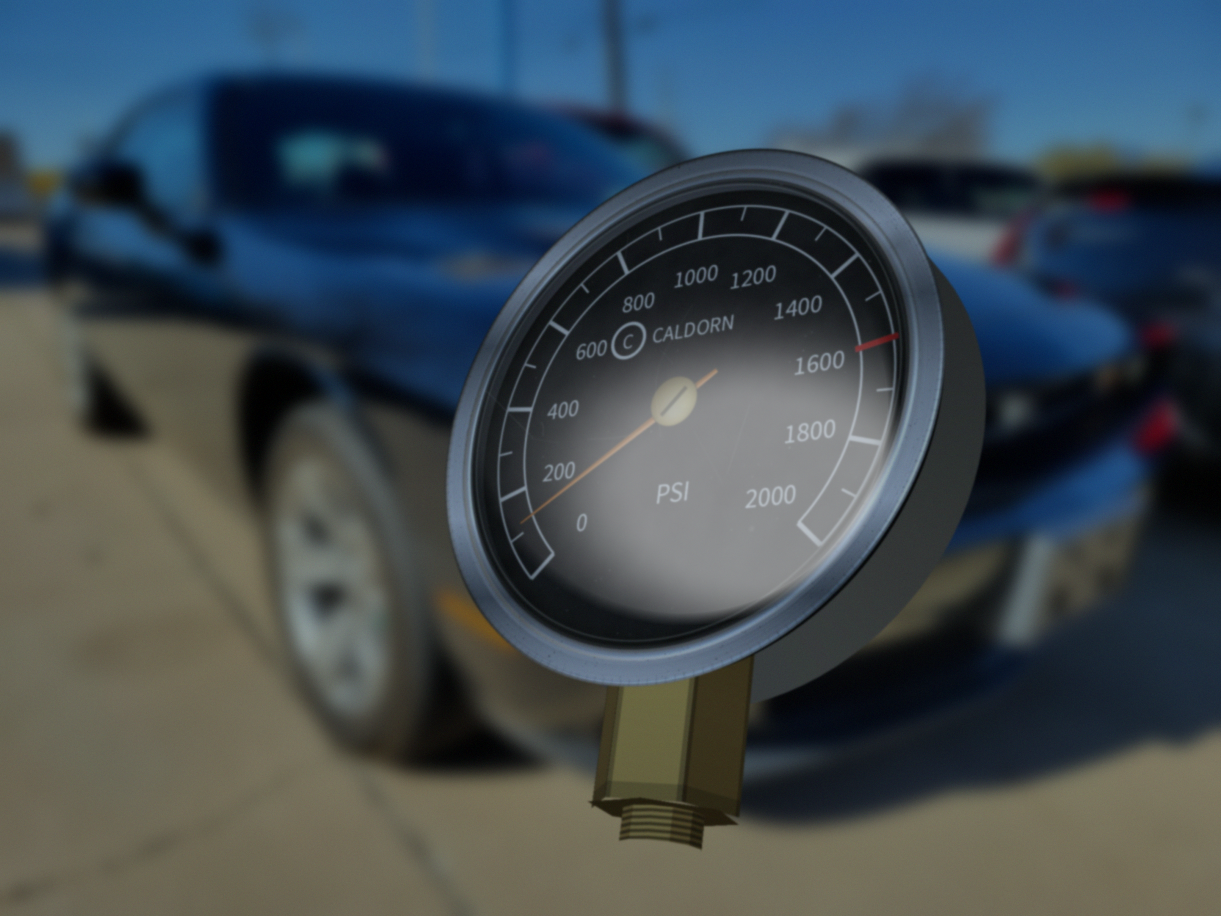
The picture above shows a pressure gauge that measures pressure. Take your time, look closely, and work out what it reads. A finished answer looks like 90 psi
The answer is 100 psi
